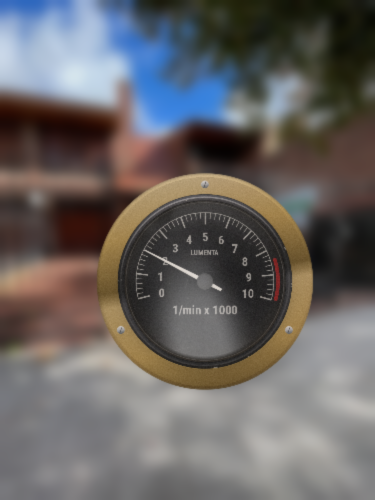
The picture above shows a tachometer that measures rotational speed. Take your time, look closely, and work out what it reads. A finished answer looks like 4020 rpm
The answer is 2000 rpm
